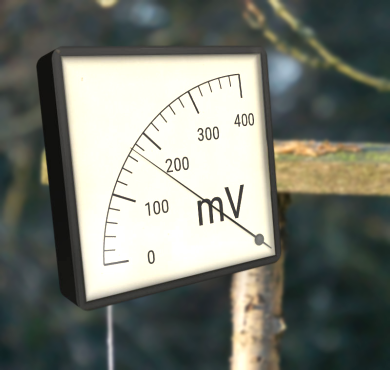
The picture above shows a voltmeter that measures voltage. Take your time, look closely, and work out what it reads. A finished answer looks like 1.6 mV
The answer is 170 mV
